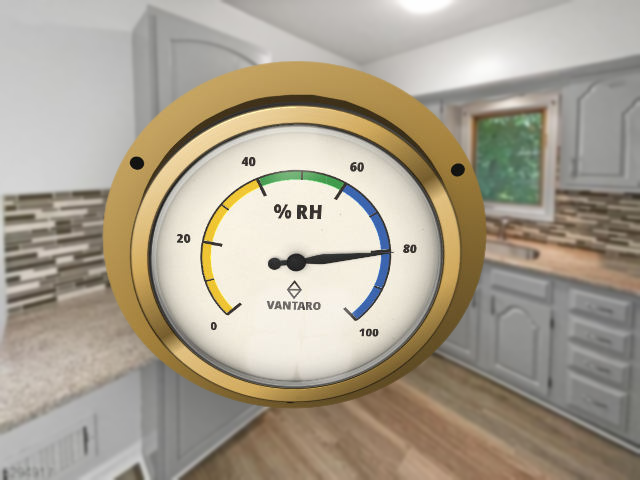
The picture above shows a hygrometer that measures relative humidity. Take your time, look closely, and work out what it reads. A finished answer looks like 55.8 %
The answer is 80 %
